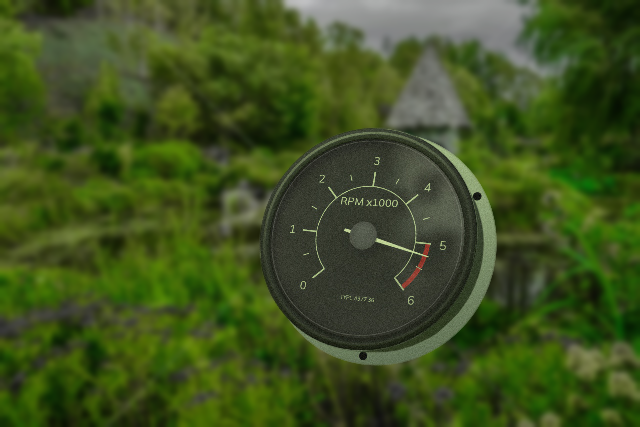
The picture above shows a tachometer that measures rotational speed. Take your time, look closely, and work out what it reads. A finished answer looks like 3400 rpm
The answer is 5250 rpm
